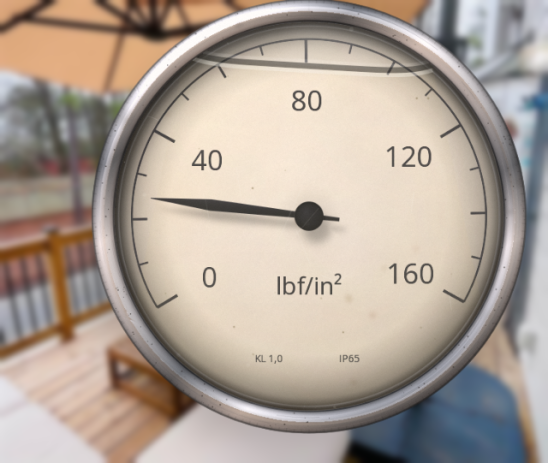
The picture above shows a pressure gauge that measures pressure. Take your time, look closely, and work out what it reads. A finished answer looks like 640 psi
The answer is 25 psi
